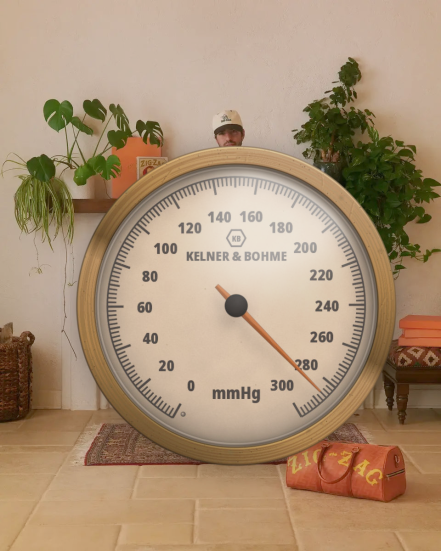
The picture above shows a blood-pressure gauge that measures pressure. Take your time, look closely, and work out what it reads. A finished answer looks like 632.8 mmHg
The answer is 286 mmHg
